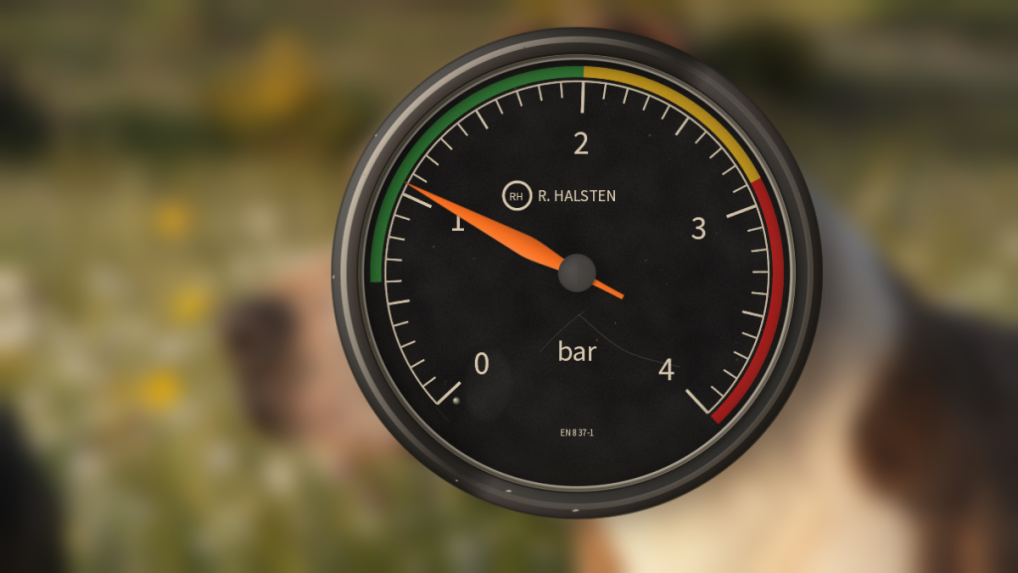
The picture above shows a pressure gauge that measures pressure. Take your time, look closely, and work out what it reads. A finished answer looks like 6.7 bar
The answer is 1.05 bar
